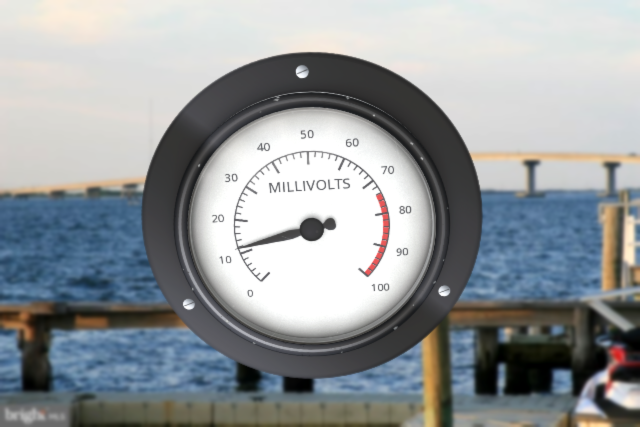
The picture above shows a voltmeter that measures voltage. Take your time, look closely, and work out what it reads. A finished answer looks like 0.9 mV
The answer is 12 mV
